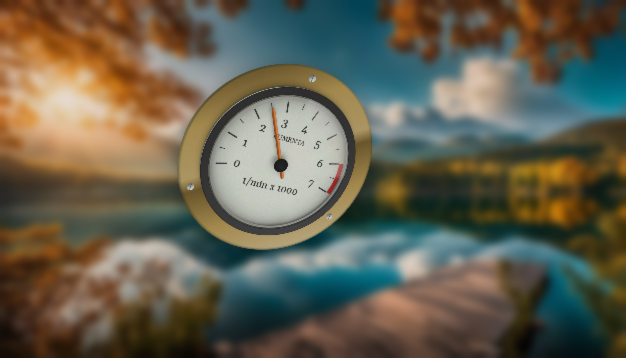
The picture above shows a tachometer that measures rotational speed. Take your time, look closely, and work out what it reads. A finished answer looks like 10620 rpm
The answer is 2500 rpm
